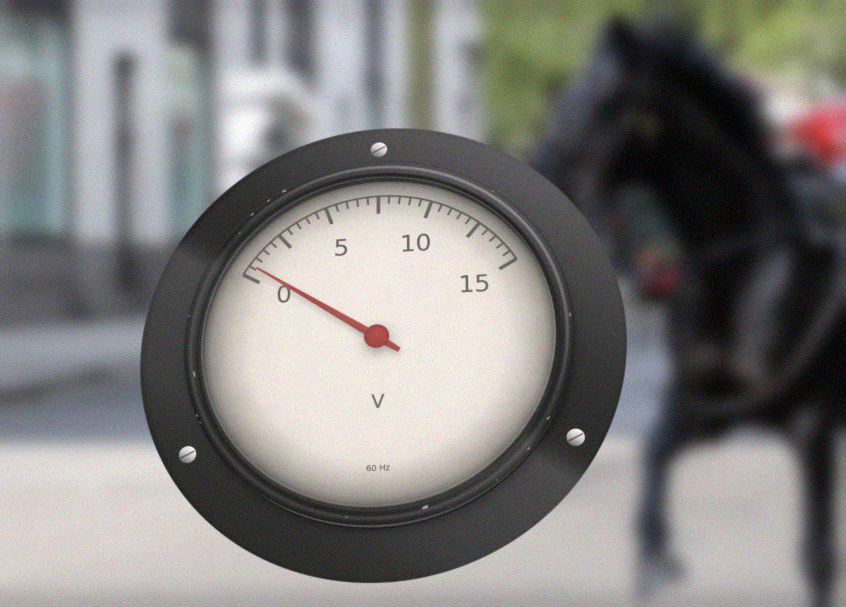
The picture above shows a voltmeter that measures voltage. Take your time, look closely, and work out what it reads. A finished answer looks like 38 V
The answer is 0.5 V
